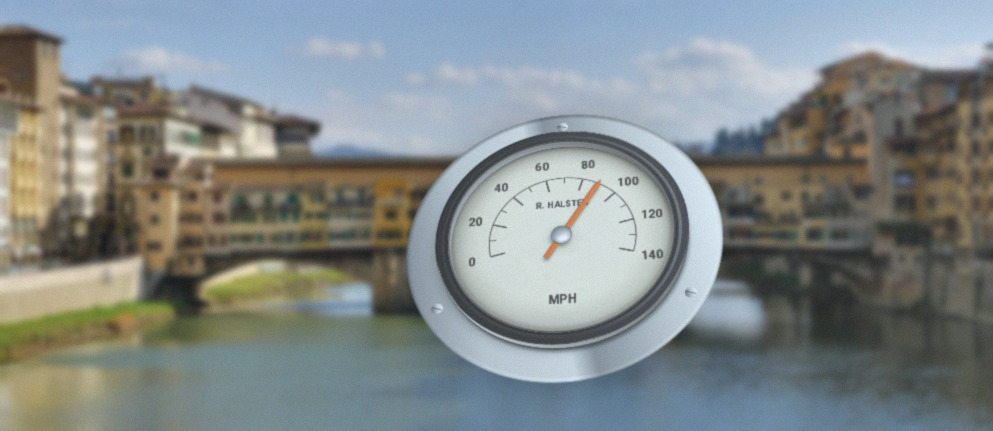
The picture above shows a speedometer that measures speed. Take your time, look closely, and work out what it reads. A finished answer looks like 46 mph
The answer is 90 mph
